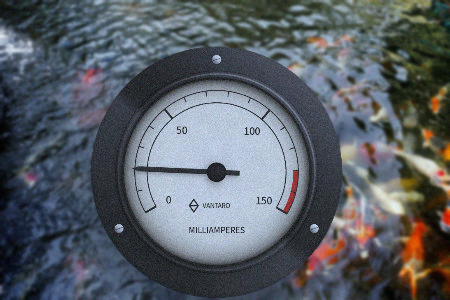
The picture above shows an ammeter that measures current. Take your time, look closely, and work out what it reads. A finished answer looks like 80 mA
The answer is 20 mA
